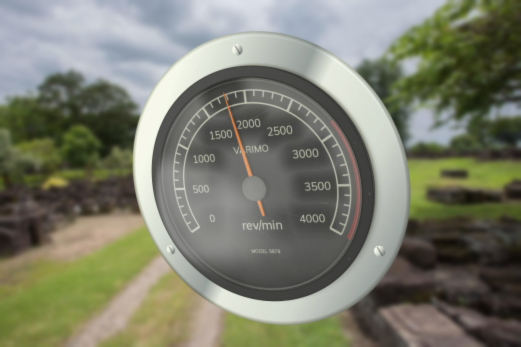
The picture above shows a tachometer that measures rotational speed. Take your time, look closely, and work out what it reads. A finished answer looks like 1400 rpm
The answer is 1800 rpm
